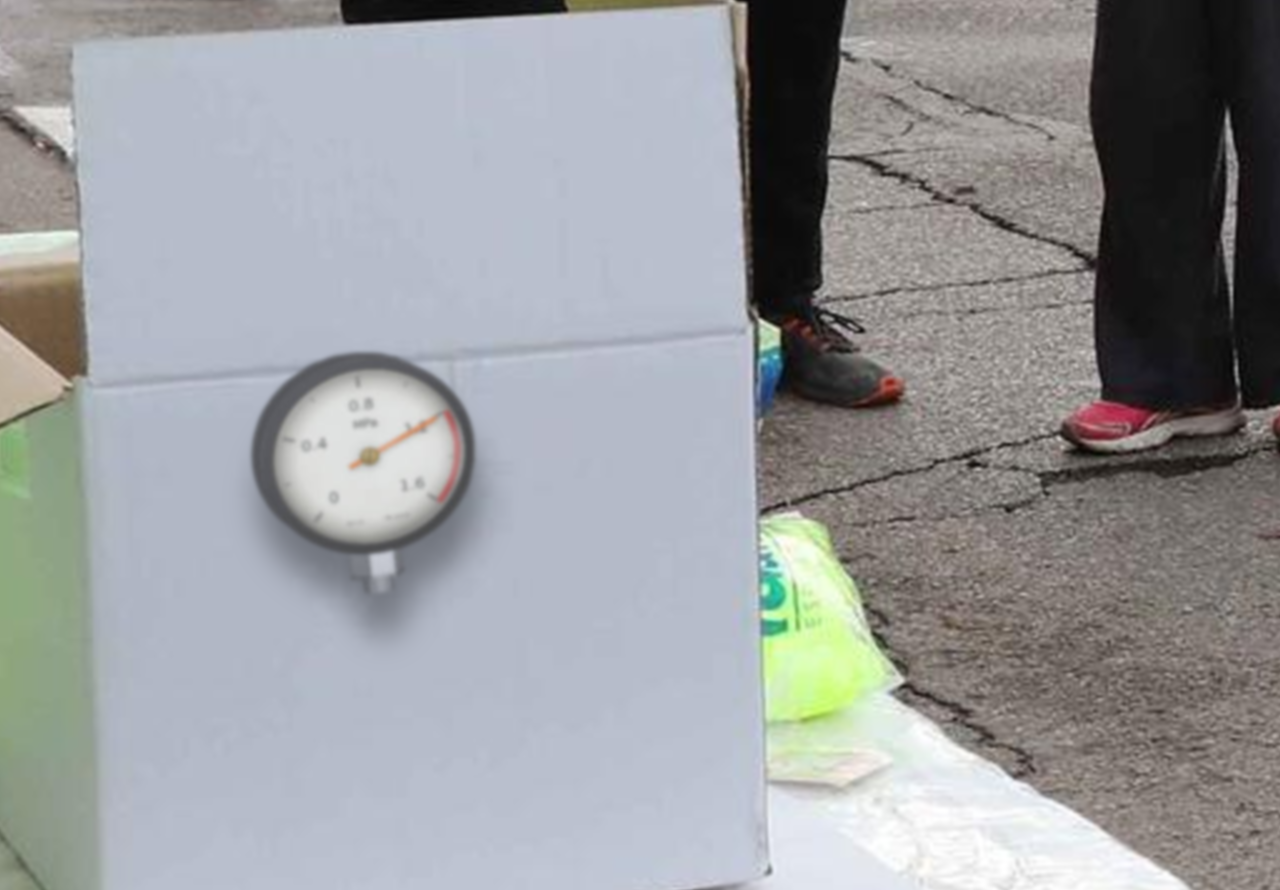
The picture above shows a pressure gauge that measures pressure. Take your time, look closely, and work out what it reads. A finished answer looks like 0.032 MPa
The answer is 1.2 MPa
